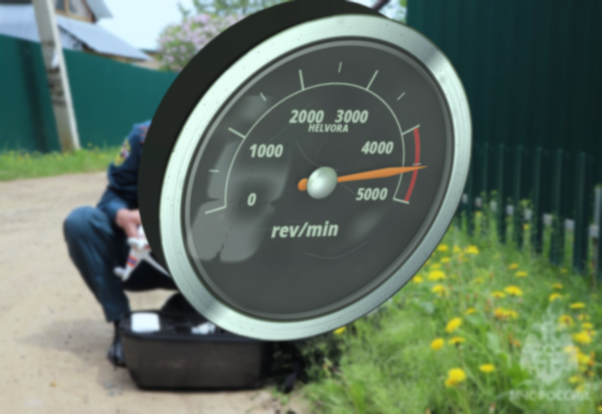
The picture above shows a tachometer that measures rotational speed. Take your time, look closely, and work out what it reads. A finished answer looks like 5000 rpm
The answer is 4500 rpm
